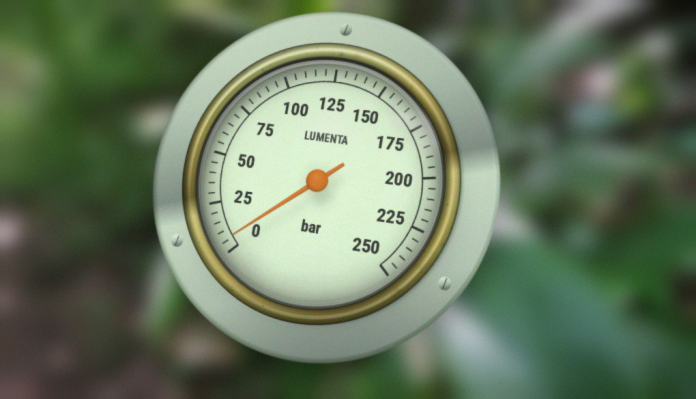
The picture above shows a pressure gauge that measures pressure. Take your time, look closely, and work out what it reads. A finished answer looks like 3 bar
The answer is 5 bar
